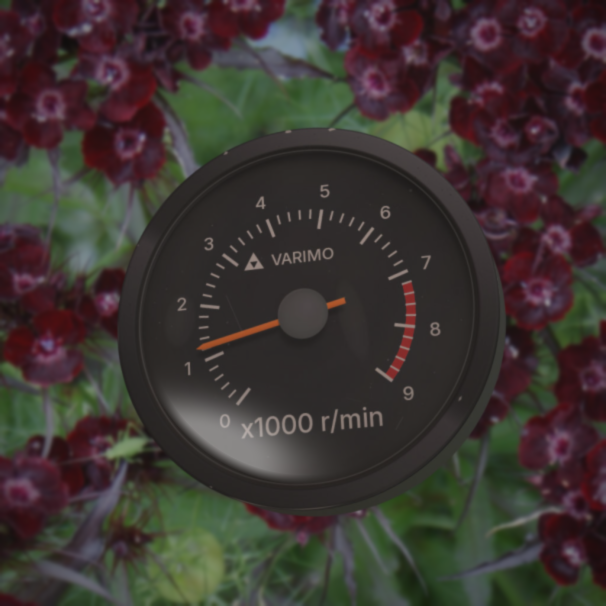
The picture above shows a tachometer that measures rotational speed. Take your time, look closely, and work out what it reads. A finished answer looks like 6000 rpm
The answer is 1200 rpm
